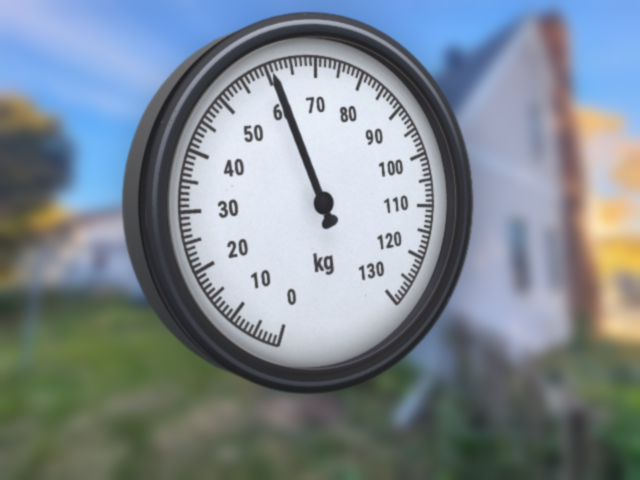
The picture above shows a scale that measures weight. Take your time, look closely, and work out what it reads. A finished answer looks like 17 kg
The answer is 60 kg
